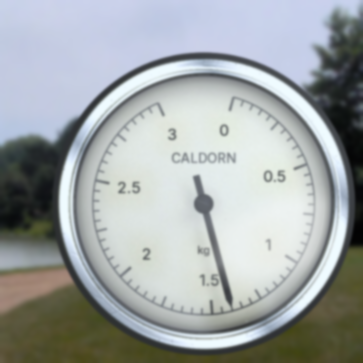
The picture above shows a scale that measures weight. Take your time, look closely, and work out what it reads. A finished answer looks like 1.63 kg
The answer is 1.4 kg
